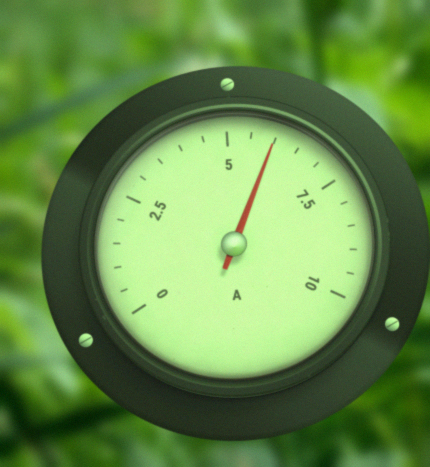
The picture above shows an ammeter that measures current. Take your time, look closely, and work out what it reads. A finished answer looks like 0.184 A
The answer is 6 A
